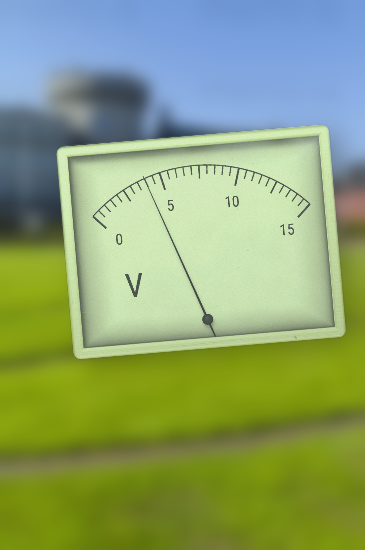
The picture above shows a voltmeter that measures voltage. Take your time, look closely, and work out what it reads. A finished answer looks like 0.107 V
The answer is 4 V
